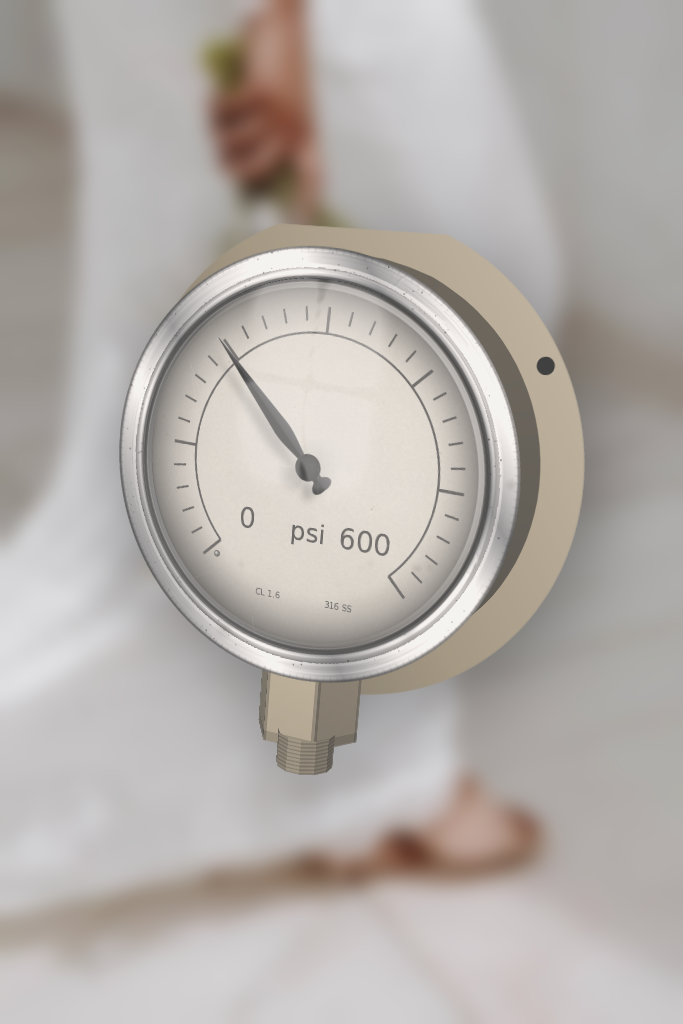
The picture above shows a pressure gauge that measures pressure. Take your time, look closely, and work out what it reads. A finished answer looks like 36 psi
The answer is 200 psi
